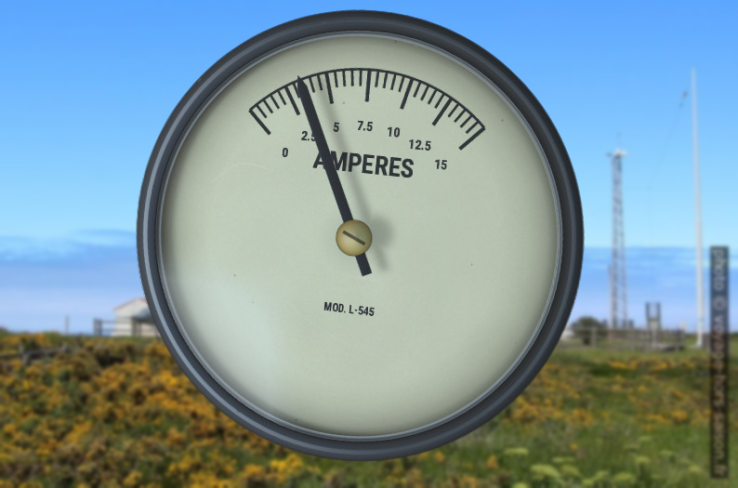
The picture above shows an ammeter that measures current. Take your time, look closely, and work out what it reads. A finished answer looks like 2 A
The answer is 3.5 A
